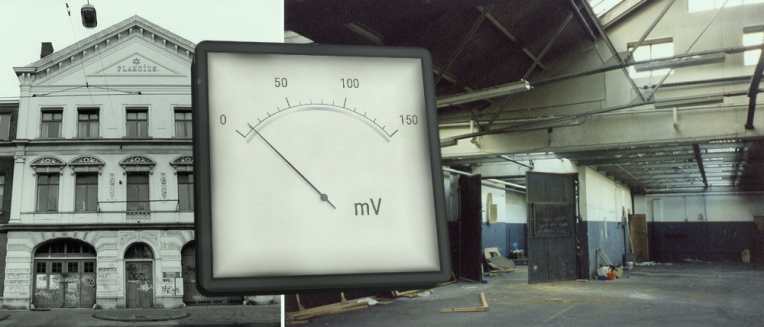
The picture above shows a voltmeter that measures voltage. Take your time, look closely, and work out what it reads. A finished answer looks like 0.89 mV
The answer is 10 mV
